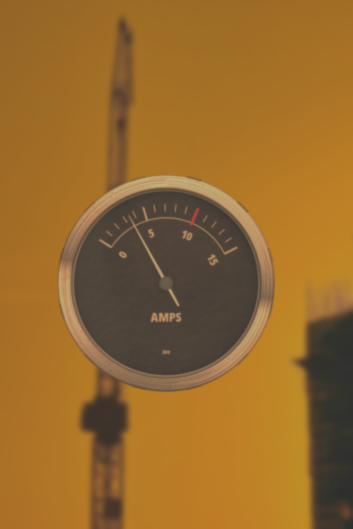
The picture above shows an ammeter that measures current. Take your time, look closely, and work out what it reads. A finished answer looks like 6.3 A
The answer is 3.5 A
